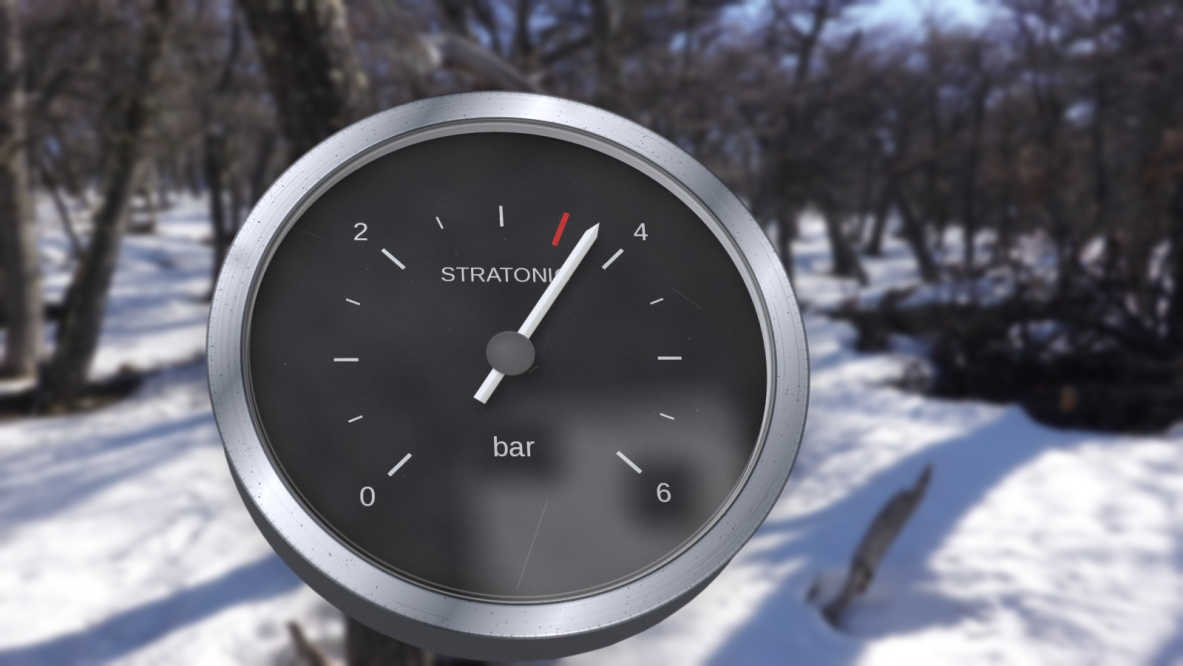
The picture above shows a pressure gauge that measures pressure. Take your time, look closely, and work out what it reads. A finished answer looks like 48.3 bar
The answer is 3.75 bar
